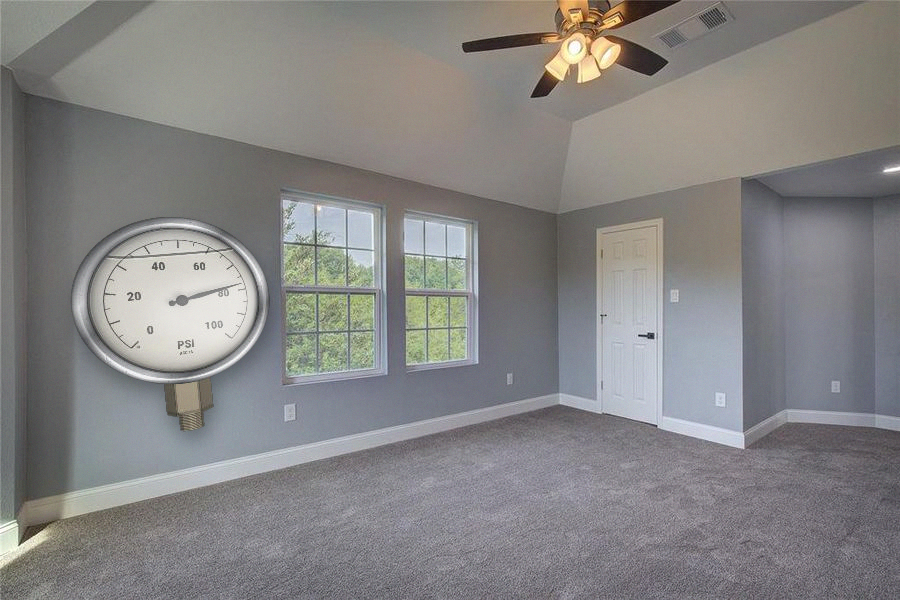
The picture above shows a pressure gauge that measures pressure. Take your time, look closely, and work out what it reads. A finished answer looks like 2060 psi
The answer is 77.5 psi
